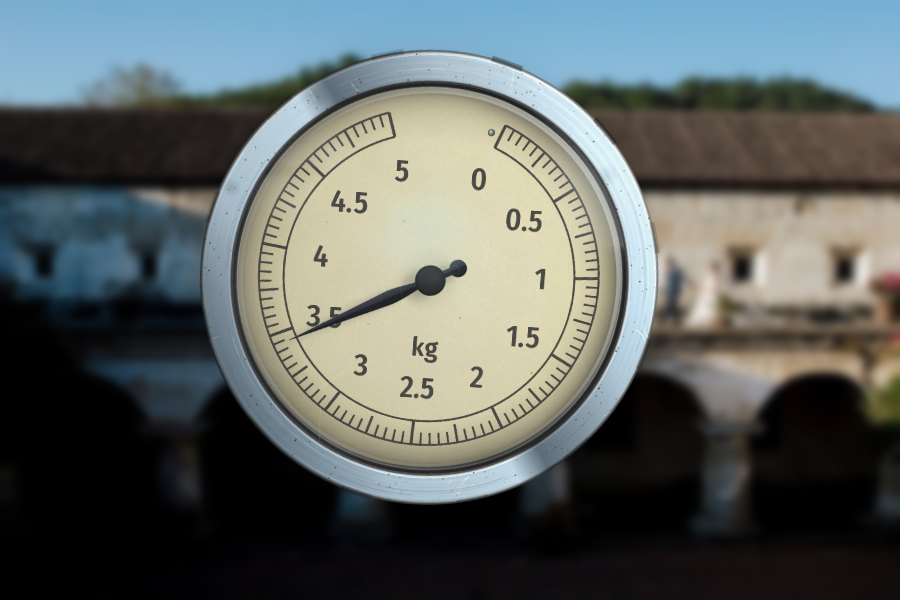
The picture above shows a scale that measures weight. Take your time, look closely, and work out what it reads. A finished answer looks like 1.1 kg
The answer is 3.45 kg
